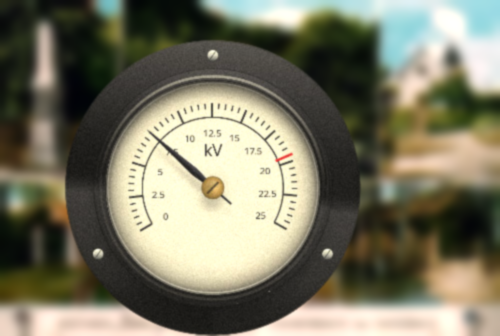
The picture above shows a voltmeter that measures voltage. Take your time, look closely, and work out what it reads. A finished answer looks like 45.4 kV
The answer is 7.5 kV
